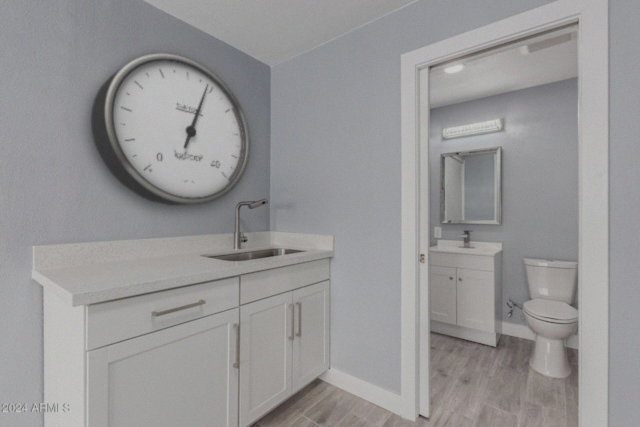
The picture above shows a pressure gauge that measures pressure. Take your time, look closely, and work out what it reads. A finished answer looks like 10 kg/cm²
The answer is 23 kg/cm²
